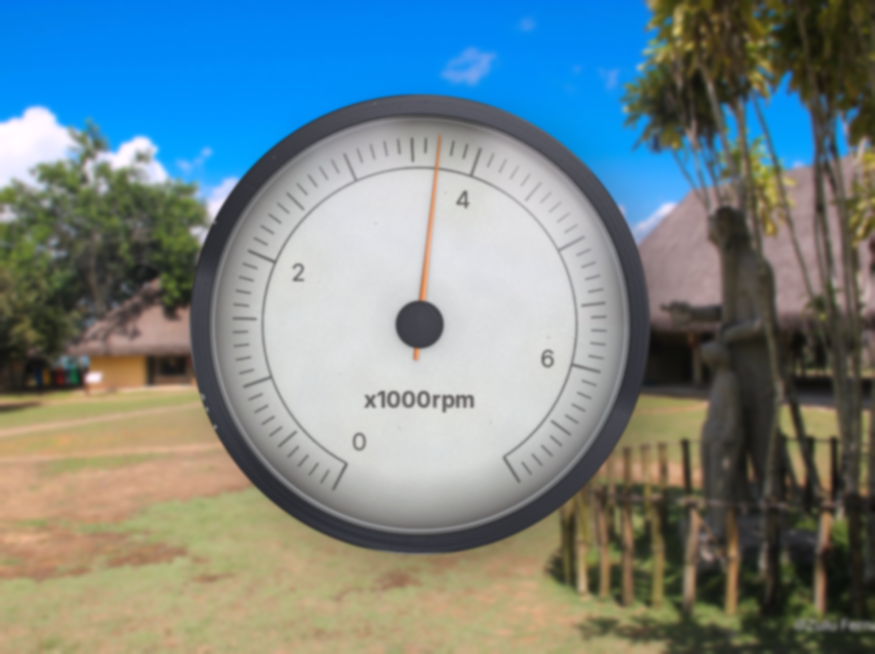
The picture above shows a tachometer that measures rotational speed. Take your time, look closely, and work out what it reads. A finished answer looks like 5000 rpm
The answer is 3700 rpm
